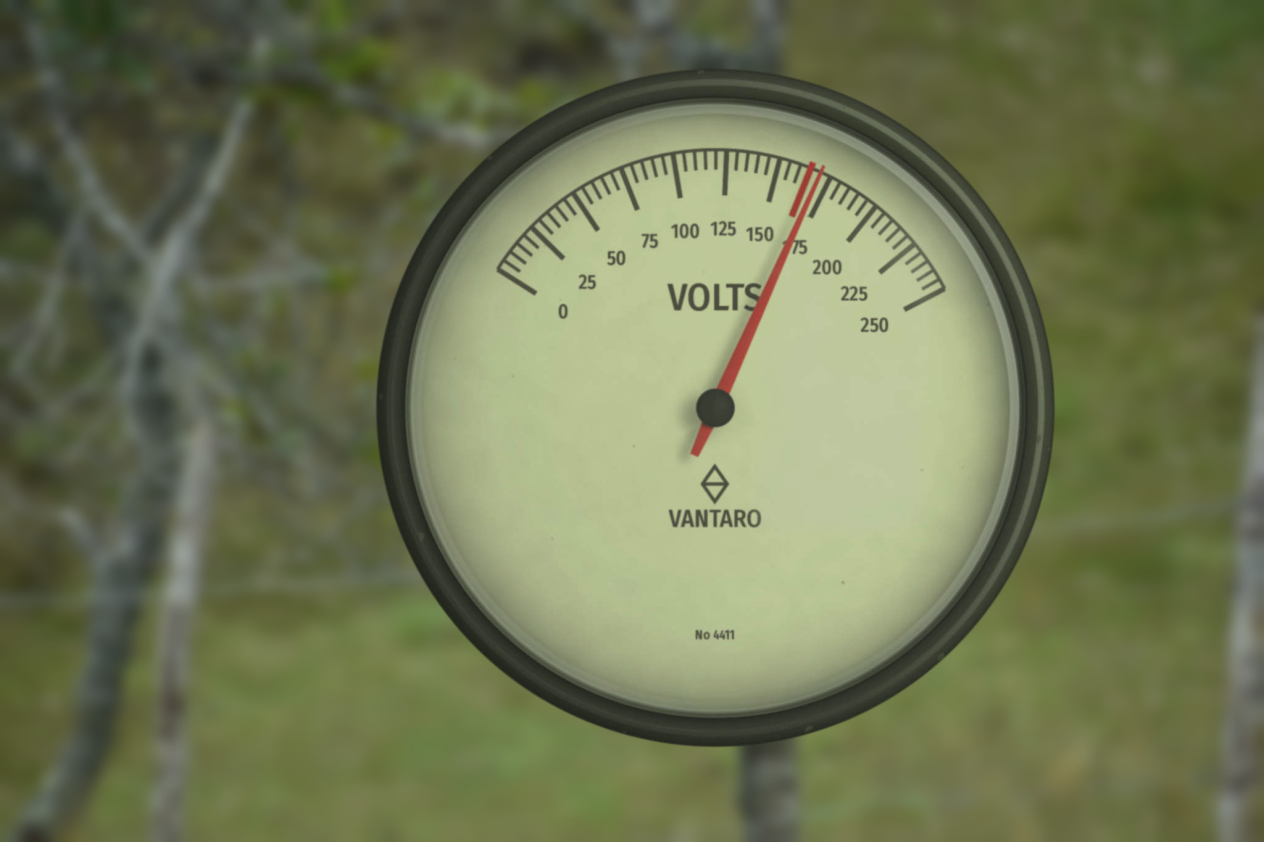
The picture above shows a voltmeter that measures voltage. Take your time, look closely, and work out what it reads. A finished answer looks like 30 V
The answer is 170 V
